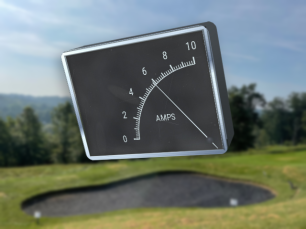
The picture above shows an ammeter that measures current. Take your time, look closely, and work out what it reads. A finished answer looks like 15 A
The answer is 6 A
